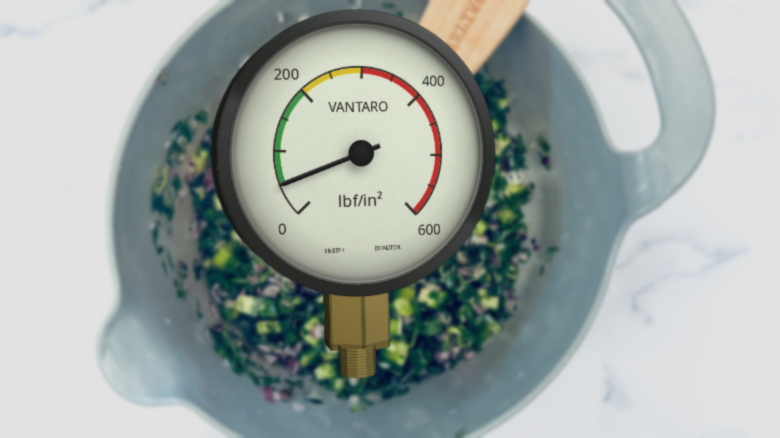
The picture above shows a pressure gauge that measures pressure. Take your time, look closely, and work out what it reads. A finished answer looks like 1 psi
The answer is 50 psi
